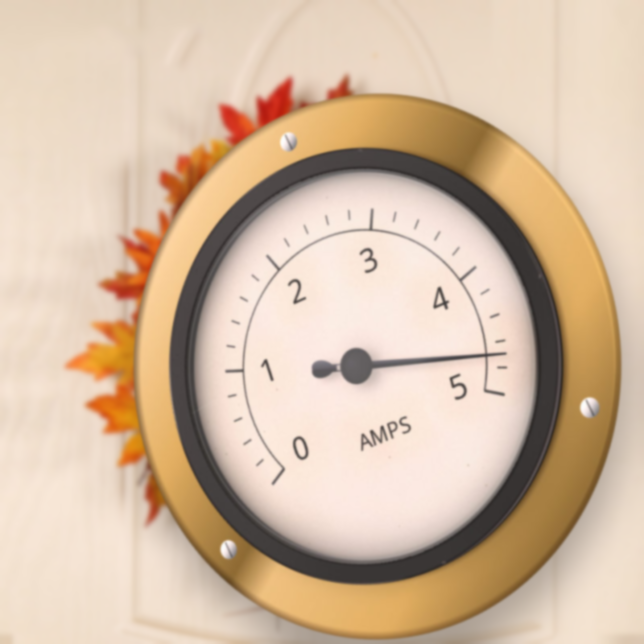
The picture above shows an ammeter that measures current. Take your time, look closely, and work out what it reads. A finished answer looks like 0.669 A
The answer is 4.7 A
